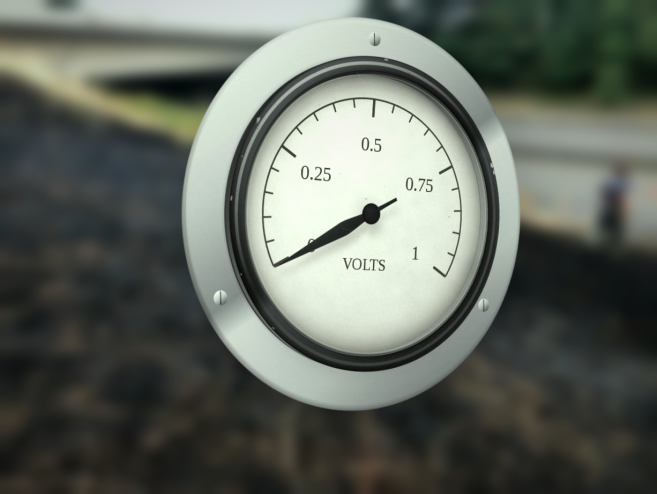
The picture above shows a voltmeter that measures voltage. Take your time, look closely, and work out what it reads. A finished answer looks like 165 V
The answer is 0 V
